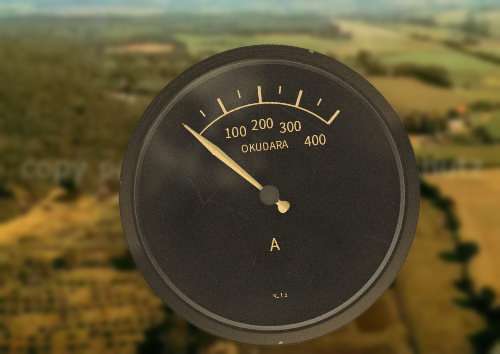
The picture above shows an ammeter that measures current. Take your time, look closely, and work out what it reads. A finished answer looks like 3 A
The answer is 0 A
